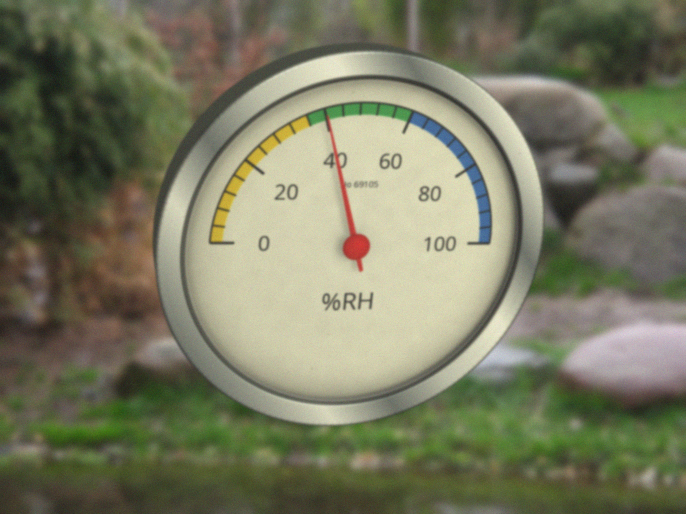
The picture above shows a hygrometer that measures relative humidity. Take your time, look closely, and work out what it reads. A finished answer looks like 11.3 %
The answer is 40 %
